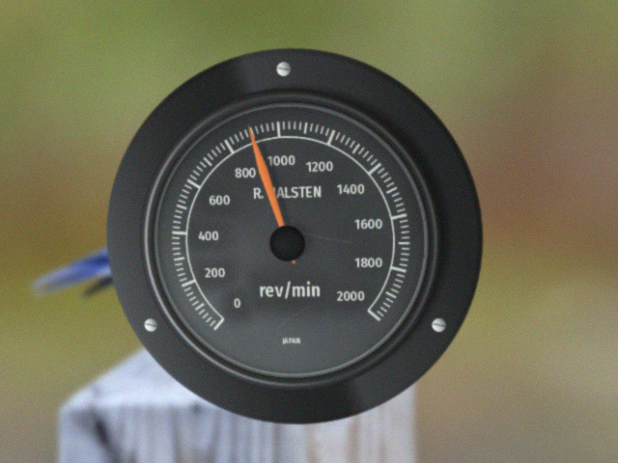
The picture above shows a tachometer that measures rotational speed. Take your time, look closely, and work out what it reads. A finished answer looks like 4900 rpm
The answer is 900 rpm
